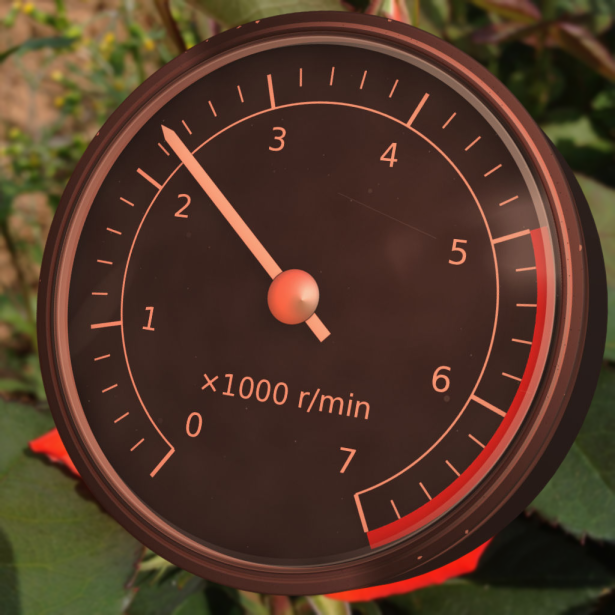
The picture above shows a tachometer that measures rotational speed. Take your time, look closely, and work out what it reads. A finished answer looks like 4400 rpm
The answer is 2300 rpm
